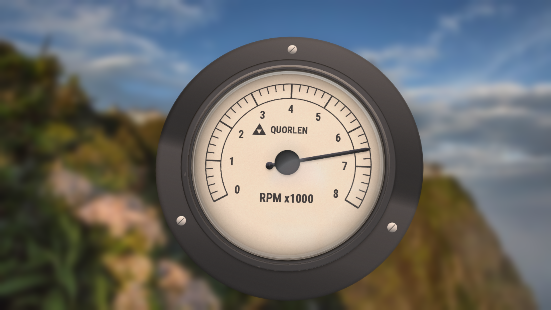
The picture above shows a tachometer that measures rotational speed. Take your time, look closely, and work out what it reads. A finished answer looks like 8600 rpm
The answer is 6600 rpm
